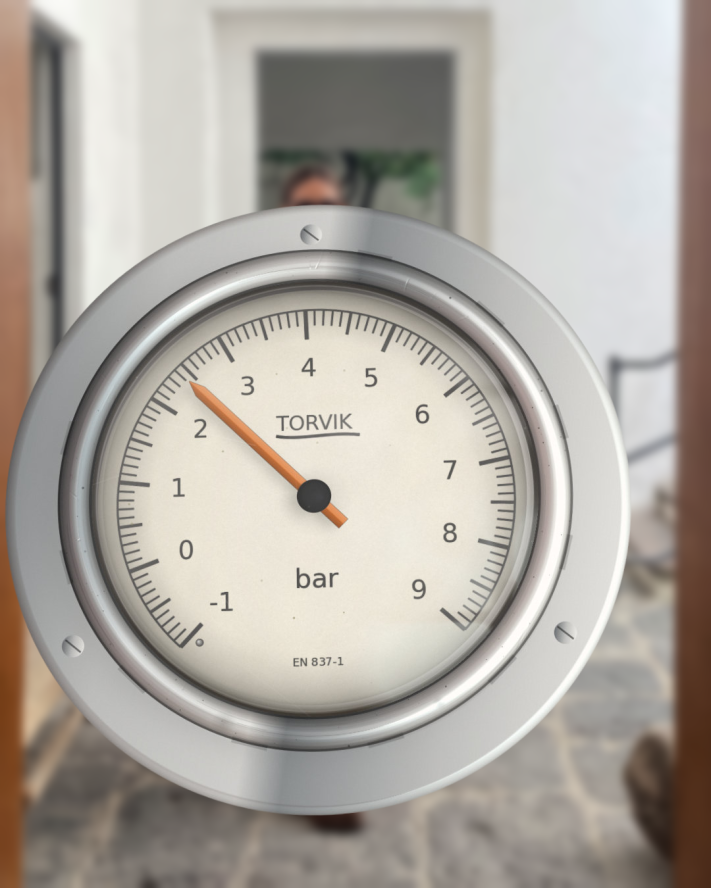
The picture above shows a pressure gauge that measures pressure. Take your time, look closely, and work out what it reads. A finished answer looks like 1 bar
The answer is 2.4 bar
